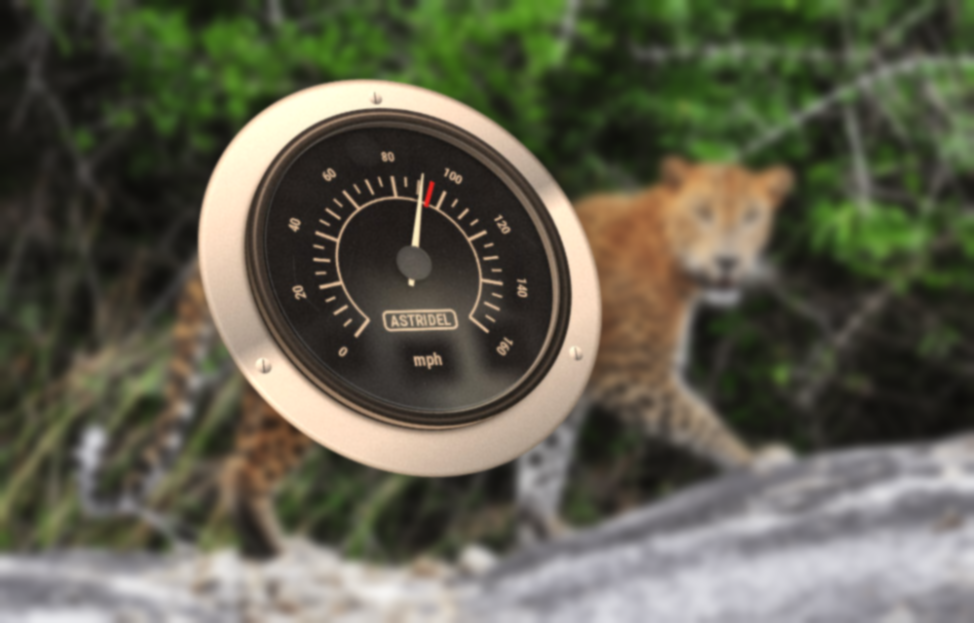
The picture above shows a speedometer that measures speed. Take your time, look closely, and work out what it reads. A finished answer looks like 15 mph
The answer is 90 mph
